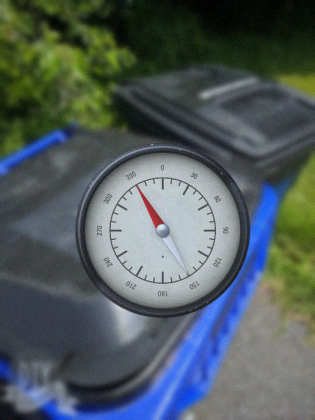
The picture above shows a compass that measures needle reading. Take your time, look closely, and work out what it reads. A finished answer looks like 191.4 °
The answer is 330 °
